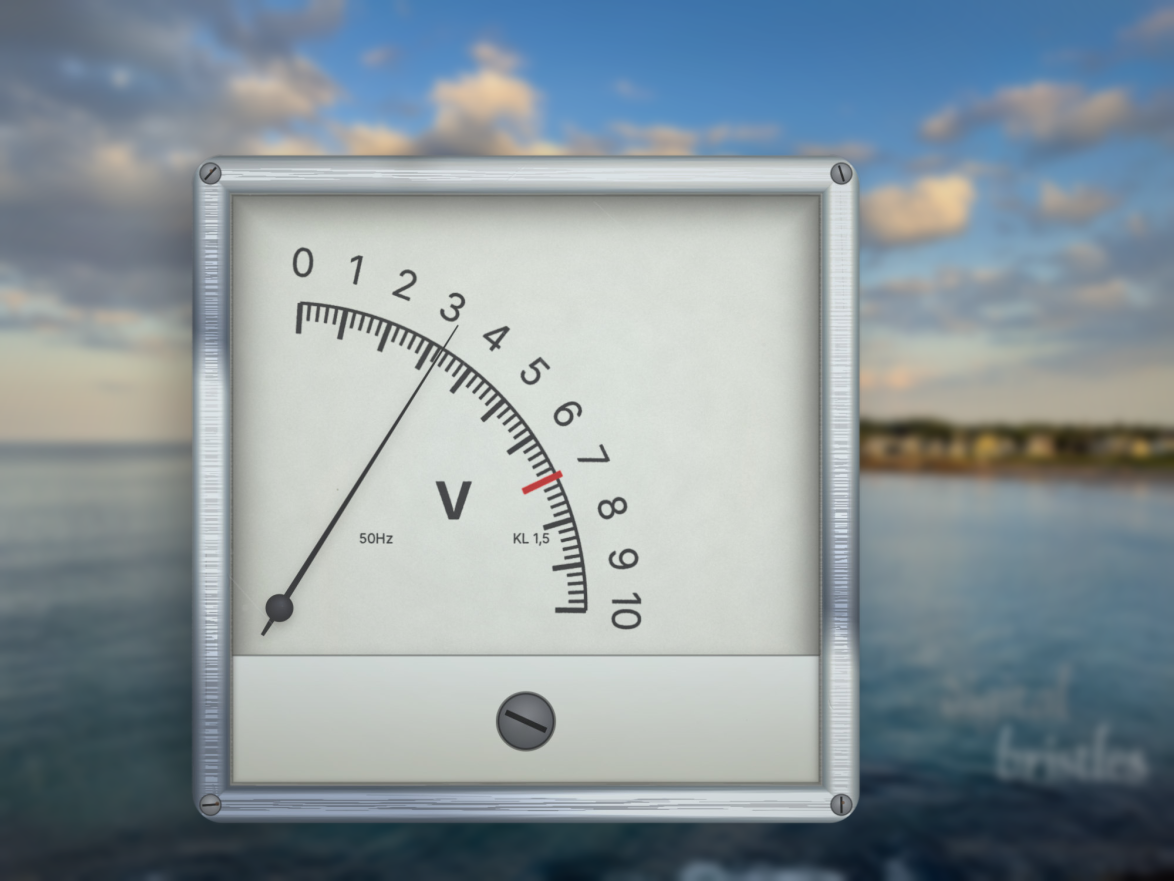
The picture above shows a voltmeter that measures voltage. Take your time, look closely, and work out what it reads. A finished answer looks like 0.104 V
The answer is 3.3 V
